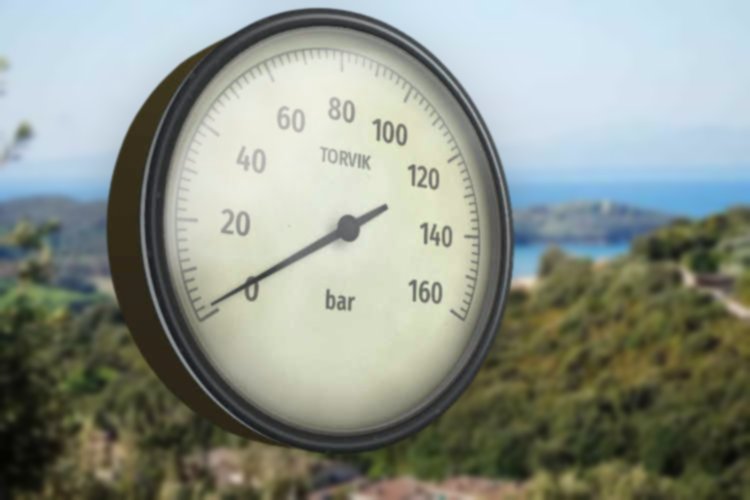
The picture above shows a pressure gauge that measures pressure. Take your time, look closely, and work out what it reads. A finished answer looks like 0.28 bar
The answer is 2 bar
